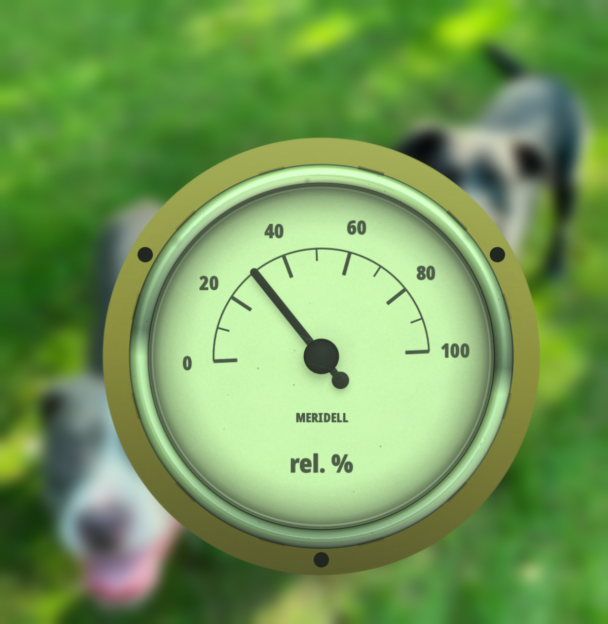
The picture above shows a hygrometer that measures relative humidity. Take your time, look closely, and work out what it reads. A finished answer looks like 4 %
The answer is 30 %
